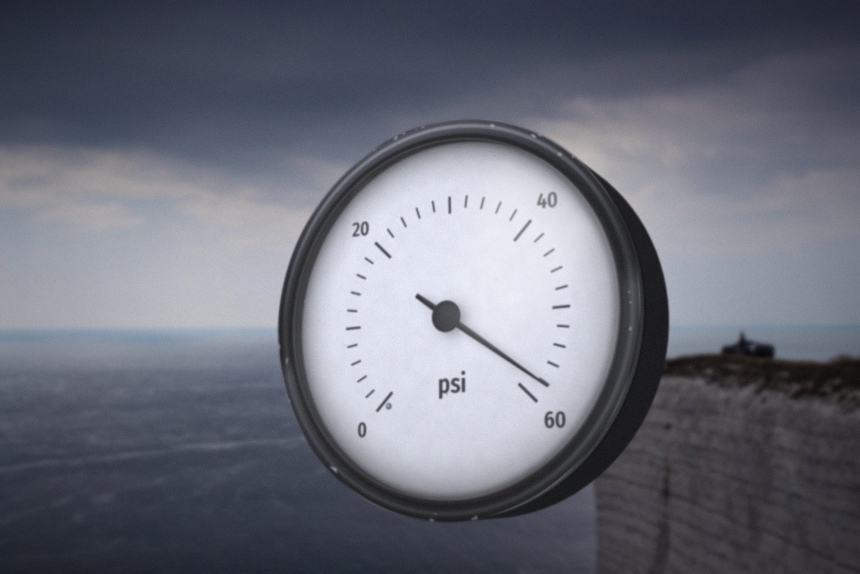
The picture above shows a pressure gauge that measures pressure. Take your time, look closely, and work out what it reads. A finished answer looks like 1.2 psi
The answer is 58 psi
